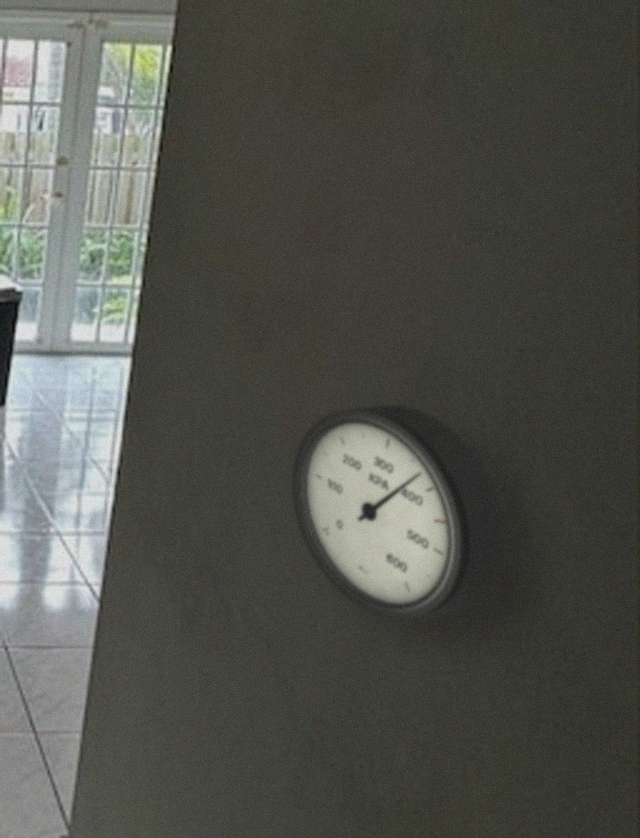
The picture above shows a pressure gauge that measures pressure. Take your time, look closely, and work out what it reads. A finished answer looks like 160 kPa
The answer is 375 kPa
